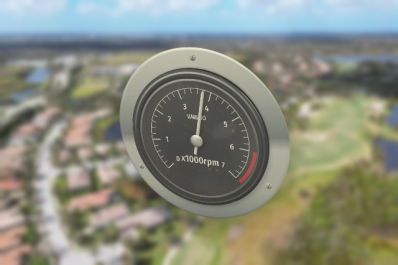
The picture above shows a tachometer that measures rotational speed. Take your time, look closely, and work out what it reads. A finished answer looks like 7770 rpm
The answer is 3800 rpm
